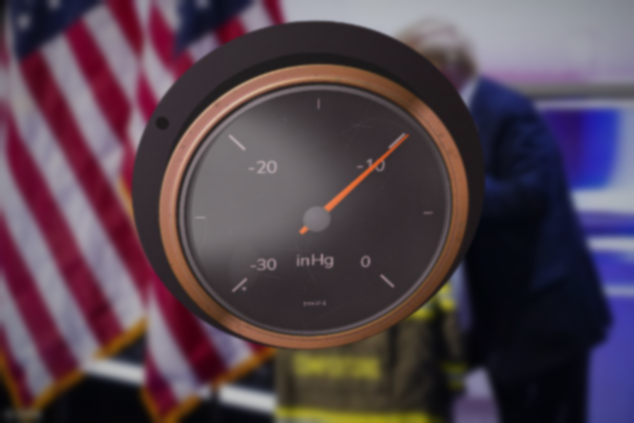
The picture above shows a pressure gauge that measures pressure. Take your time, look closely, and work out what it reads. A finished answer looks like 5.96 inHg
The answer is -10 inHg
